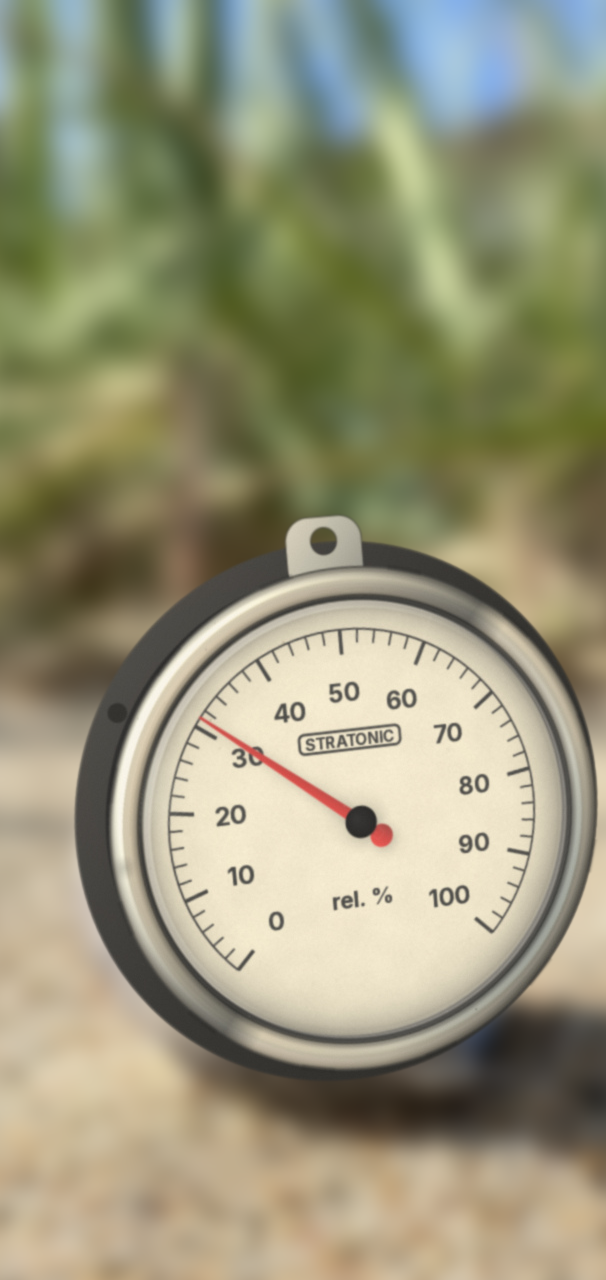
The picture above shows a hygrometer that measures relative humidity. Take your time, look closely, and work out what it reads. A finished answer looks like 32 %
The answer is 31 %
